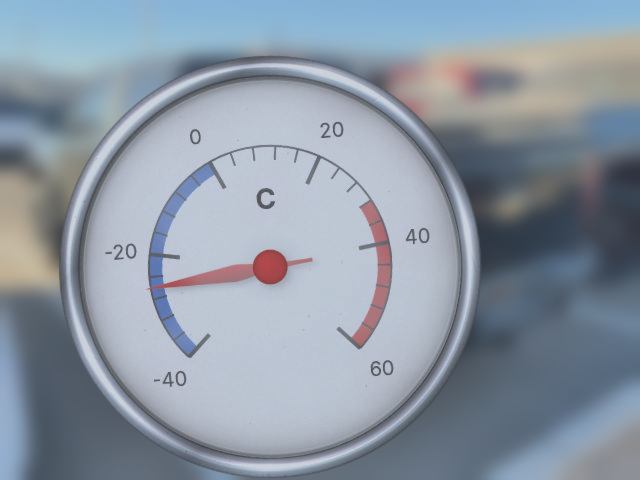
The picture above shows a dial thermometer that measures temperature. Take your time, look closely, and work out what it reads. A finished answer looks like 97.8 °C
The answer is -26 °C
